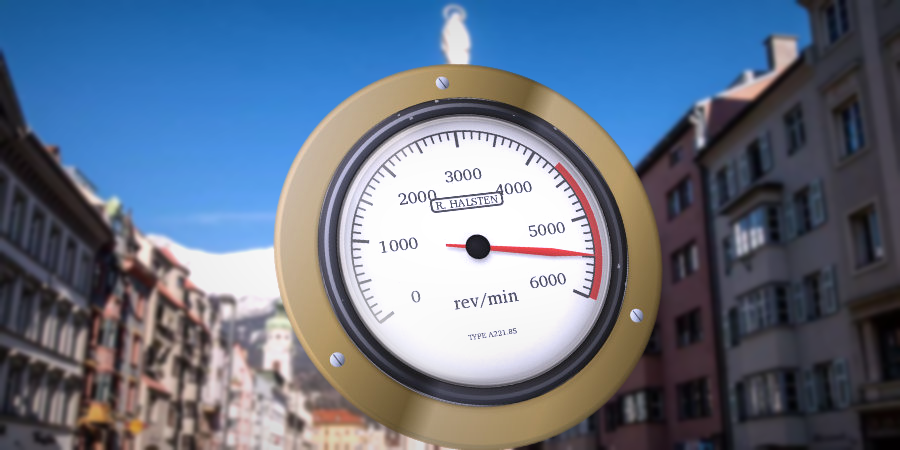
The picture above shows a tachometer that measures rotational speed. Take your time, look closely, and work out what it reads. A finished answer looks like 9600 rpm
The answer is 5500 rpm
